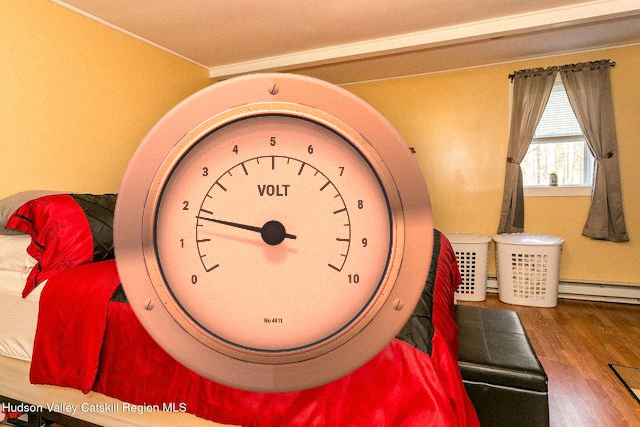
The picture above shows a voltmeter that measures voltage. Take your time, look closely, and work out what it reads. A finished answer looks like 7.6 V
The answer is 1.75 V
